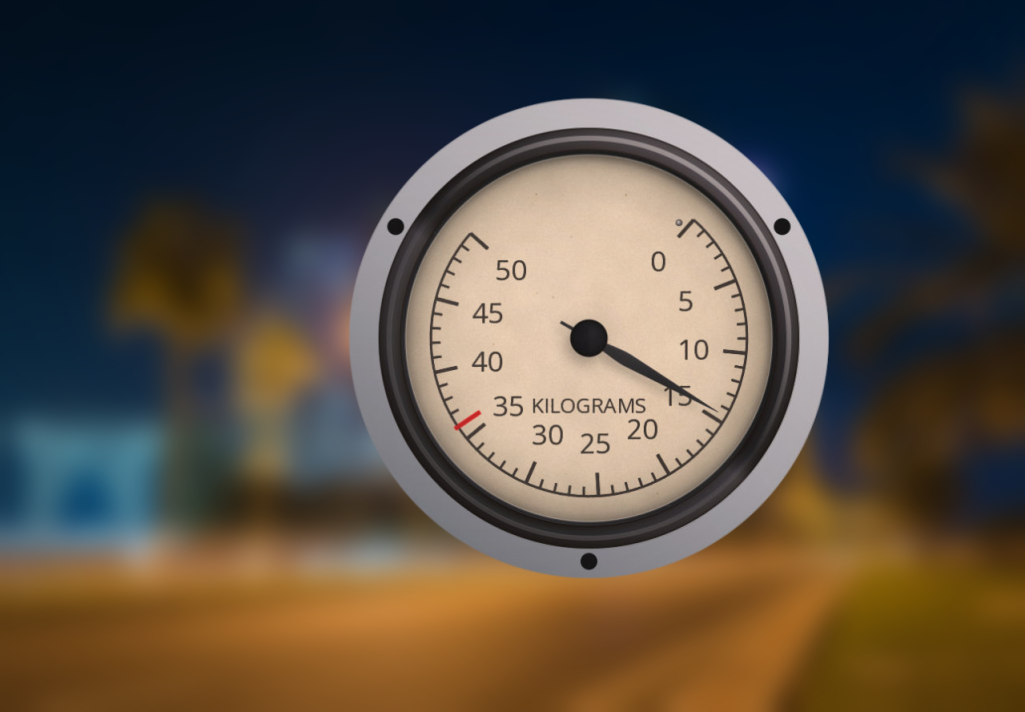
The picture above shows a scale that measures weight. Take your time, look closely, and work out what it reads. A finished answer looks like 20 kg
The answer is 14.5 kg
